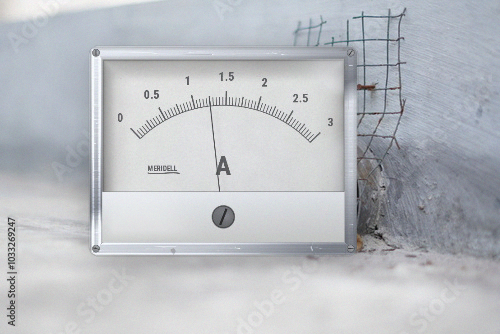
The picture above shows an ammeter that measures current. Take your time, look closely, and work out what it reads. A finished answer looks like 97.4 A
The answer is 1.25 A
